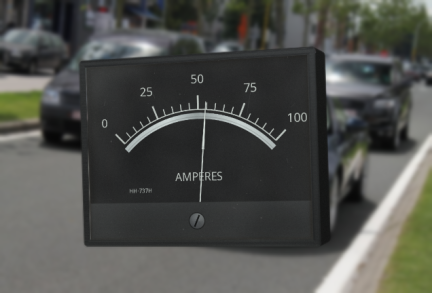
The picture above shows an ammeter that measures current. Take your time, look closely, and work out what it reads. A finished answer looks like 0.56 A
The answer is 55 A
